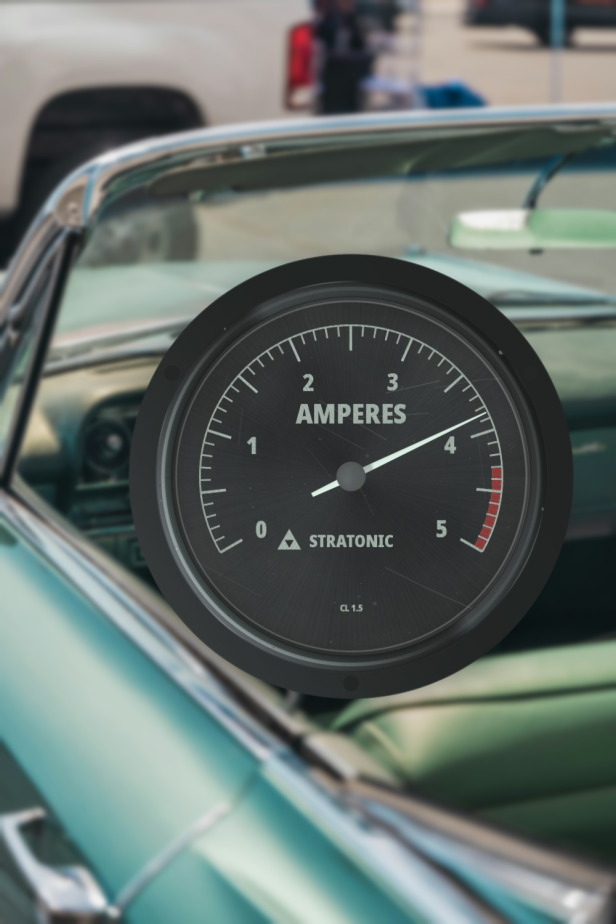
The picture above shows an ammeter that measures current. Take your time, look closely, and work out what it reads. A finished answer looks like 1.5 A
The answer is 3.85 A
